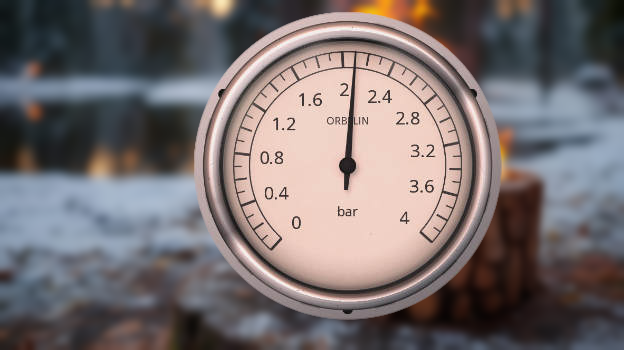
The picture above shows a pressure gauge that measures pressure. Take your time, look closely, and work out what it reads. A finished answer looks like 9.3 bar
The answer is 2.1 bar
